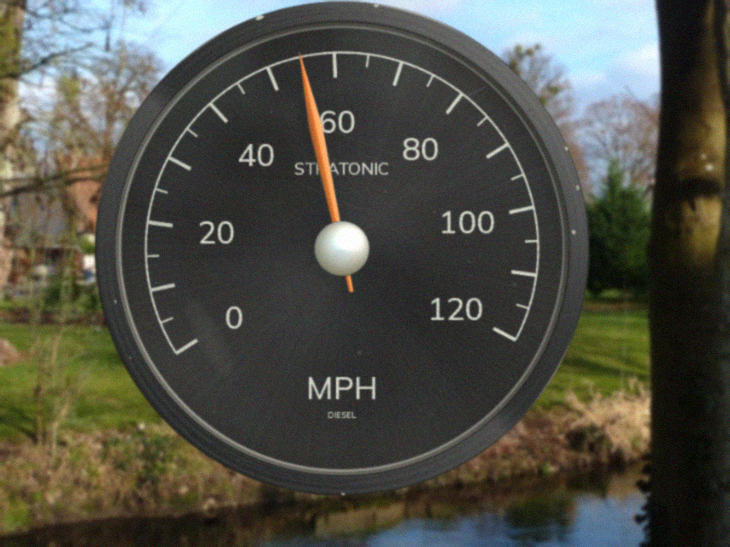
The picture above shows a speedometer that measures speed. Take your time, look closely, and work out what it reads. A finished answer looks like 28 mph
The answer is 55 mph
